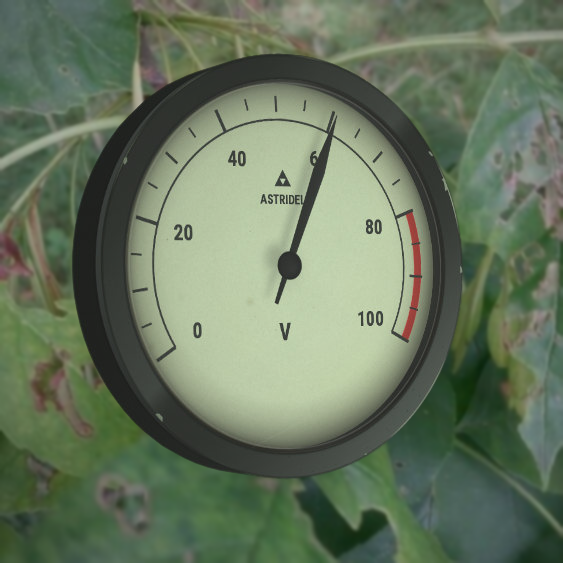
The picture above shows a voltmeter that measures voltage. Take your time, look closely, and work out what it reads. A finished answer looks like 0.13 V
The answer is 60 V
